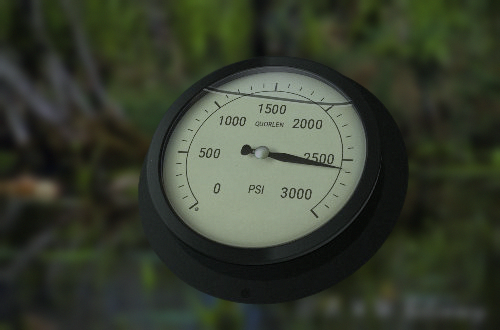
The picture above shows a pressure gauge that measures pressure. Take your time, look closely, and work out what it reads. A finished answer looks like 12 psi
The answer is 2600 psi
